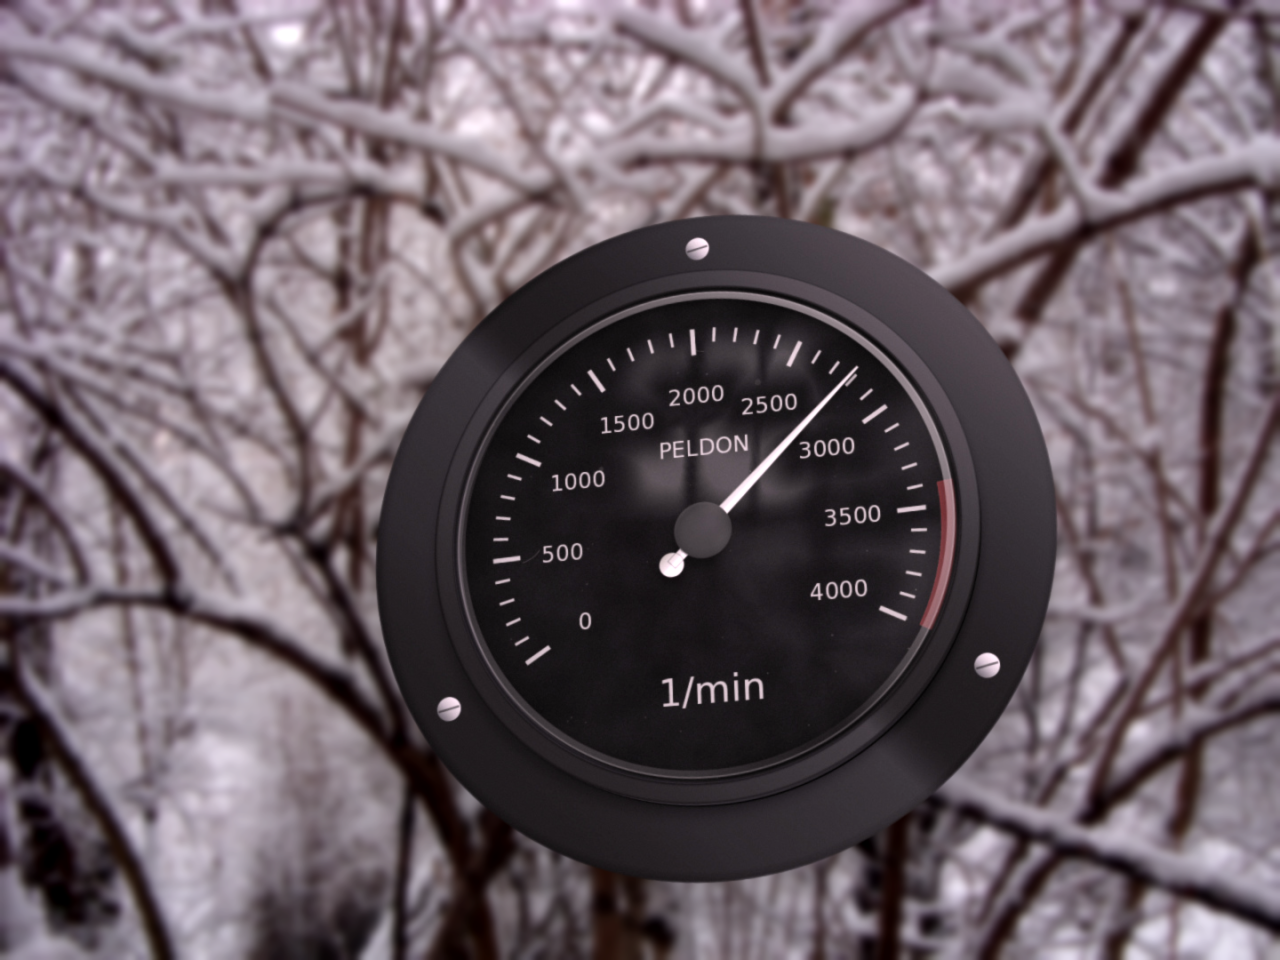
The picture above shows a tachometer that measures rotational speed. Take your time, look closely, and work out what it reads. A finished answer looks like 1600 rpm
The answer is 2800 rpm
